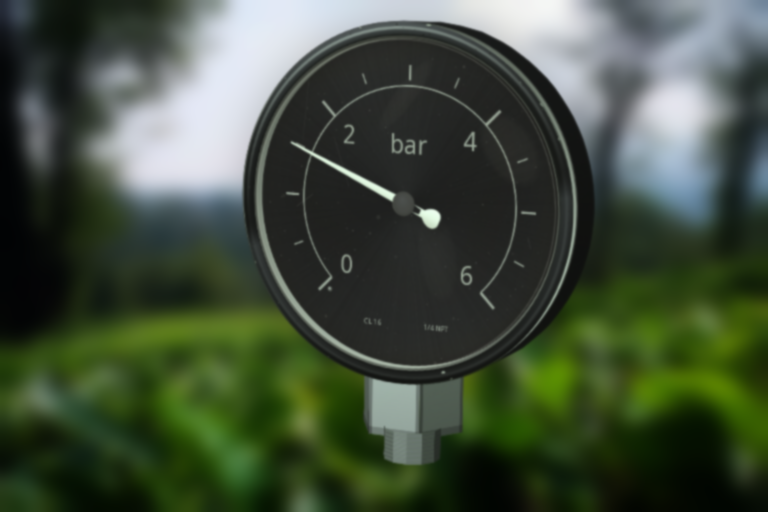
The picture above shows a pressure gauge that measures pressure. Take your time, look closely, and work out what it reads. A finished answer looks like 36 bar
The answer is 1.5 bar
